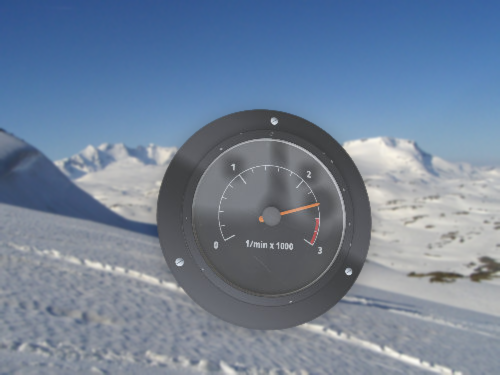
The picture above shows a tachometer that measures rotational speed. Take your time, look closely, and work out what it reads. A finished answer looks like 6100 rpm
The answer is 2400 rpm
